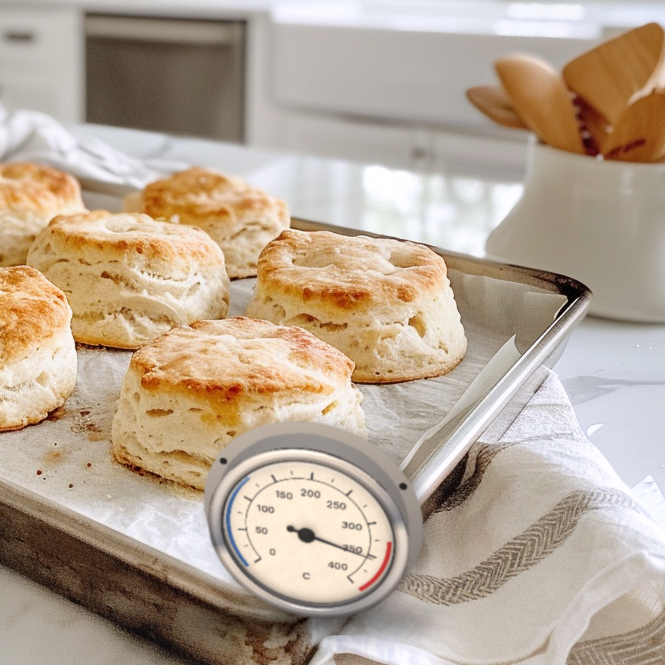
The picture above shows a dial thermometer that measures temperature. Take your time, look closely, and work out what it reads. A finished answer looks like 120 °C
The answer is 350 °C
